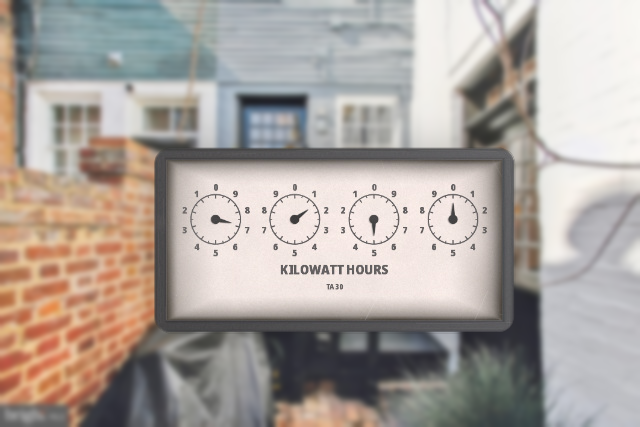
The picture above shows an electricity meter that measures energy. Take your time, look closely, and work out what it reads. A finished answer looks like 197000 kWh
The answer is 7150 kWh
